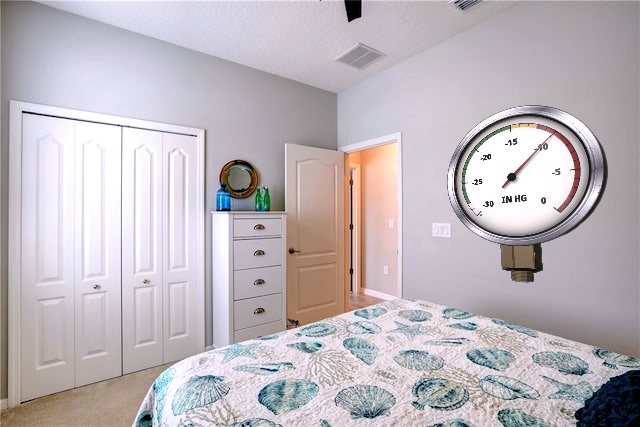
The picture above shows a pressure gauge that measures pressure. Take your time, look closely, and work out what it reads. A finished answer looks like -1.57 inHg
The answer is -10 inHg
